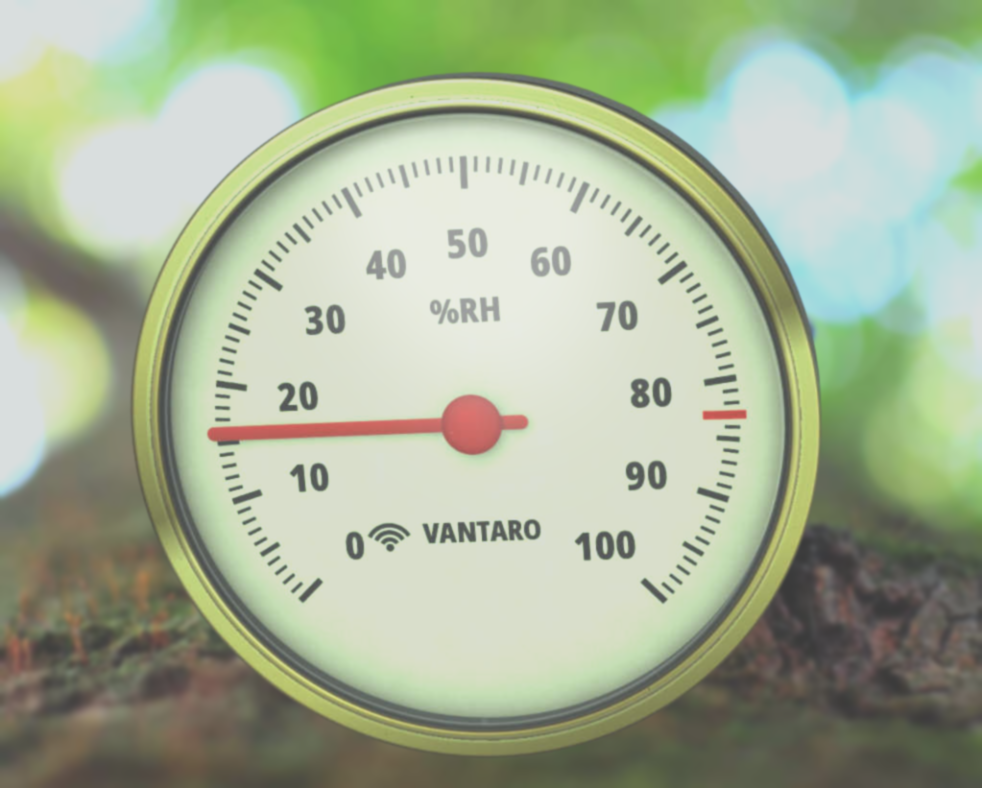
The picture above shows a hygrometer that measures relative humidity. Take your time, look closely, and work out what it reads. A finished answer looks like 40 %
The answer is 16 %
